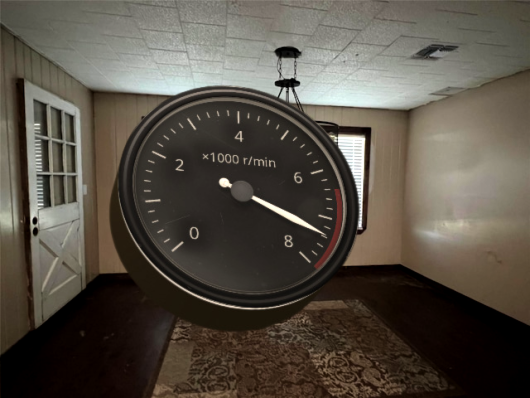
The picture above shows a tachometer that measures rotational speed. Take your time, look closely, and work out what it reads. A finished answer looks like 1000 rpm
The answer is 7400 rpm
